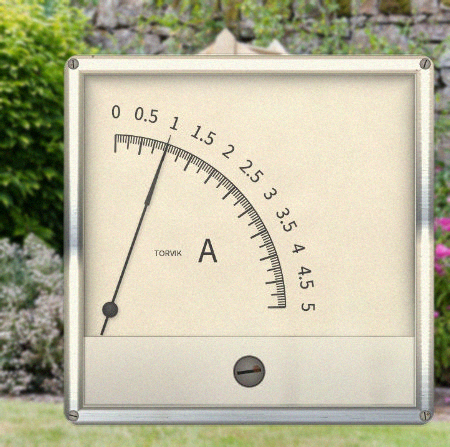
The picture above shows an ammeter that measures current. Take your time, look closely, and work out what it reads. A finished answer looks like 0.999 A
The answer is 1 A
